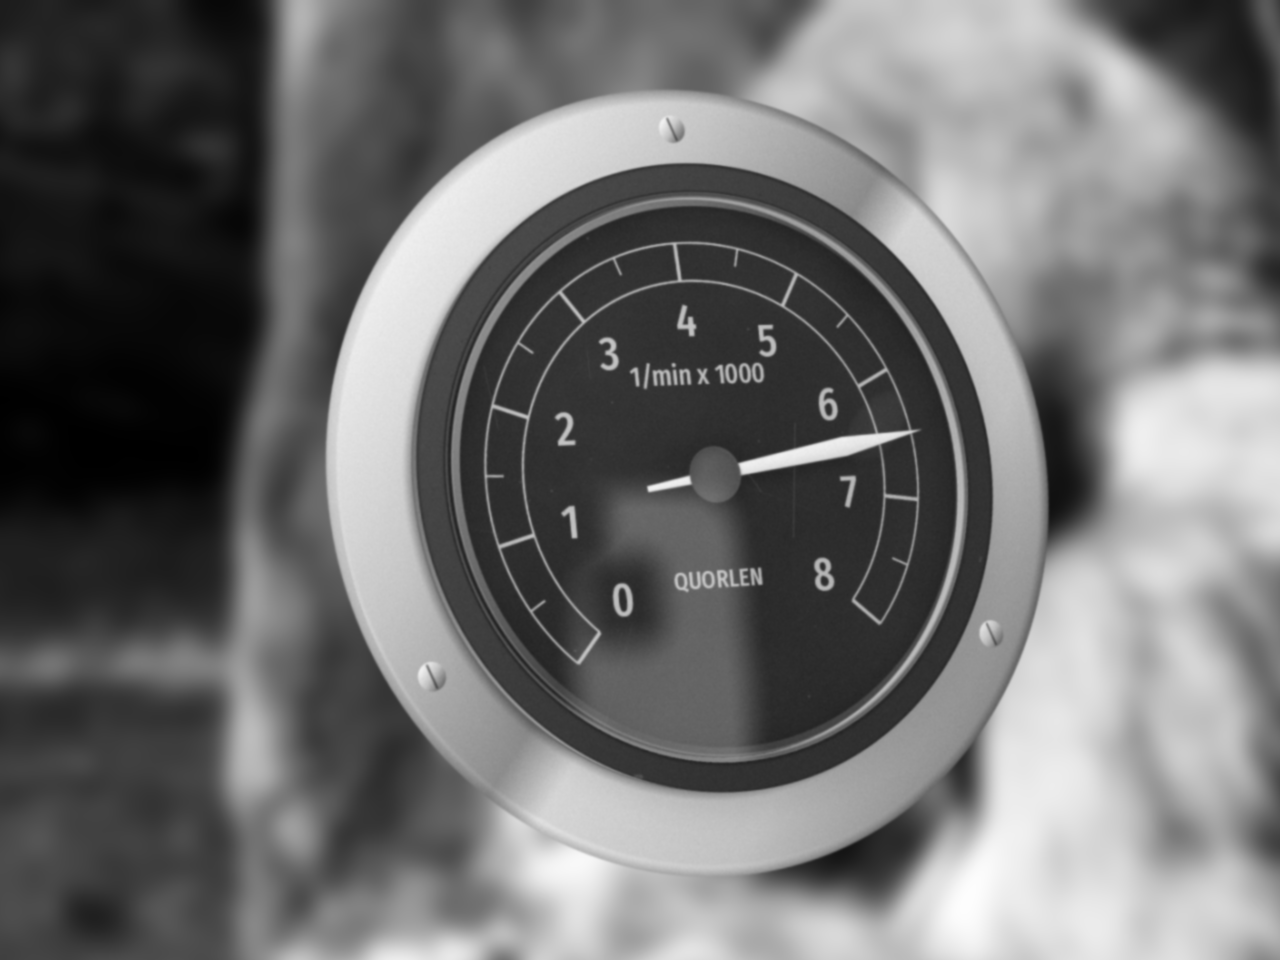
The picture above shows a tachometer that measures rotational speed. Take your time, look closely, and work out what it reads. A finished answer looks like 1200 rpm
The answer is 6500 rpm
